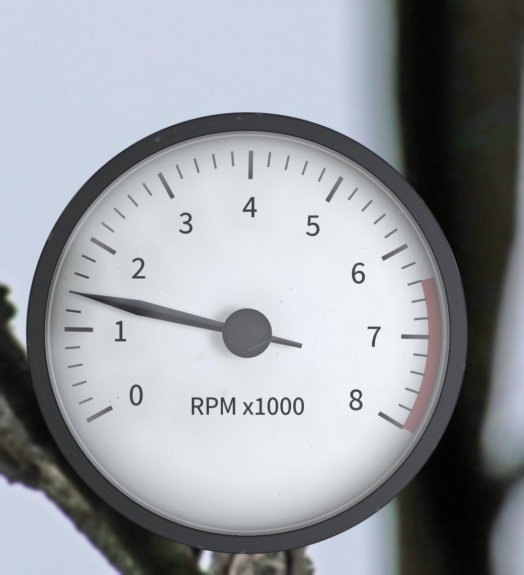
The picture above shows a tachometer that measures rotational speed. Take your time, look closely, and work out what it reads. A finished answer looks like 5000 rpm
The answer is 1400 rpm
